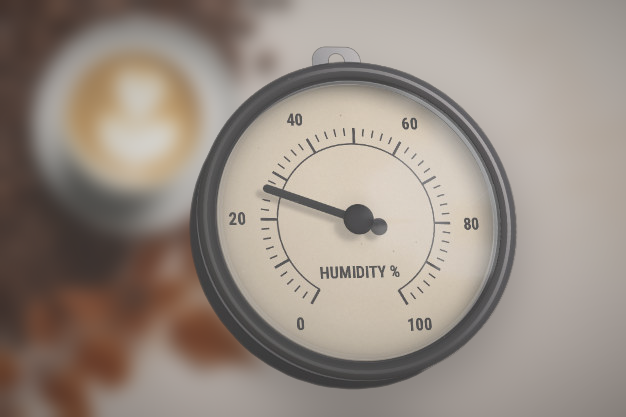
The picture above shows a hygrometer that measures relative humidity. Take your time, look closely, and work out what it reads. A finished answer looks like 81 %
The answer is 26 %
